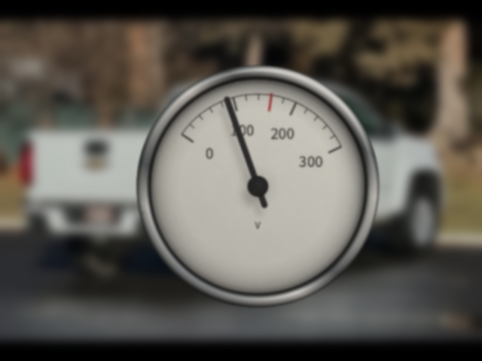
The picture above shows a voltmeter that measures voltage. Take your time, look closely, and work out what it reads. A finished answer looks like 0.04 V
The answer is 90 V
